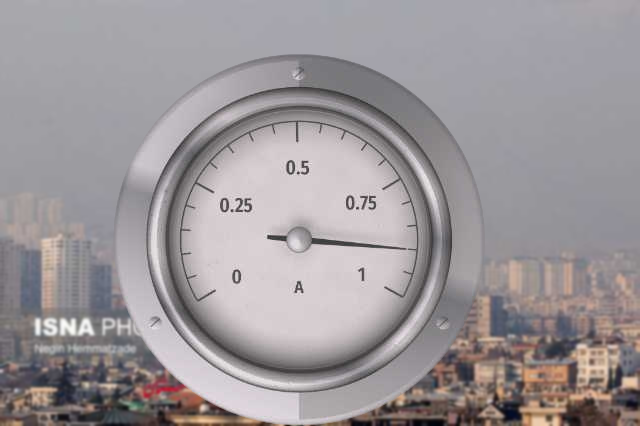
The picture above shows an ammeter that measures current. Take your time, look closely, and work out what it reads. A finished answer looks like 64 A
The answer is 0.9 A
